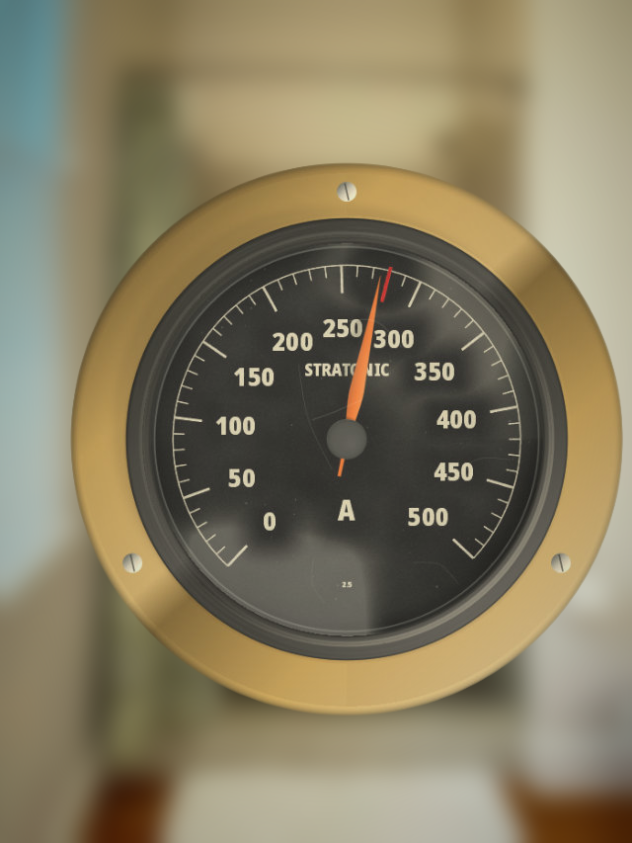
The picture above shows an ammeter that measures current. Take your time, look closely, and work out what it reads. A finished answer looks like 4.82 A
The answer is 275 A
